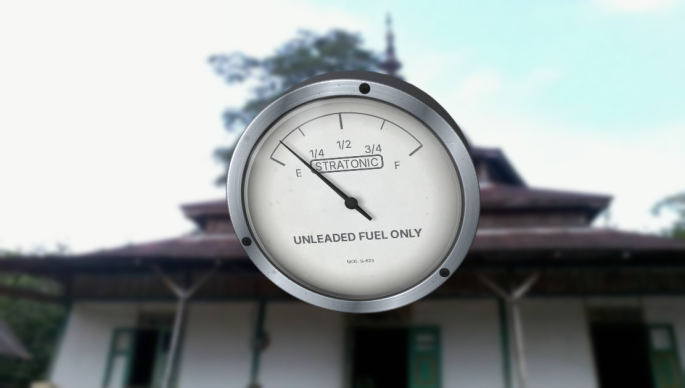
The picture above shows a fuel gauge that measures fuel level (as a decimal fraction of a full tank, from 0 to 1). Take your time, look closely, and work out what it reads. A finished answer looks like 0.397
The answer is 0.125
